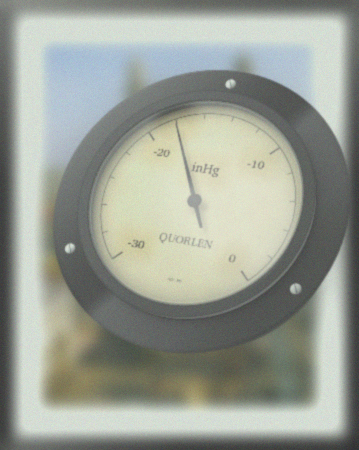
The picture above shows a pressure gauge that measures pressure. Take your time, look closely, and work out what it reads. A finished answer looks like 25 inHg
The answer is -18 inHg
